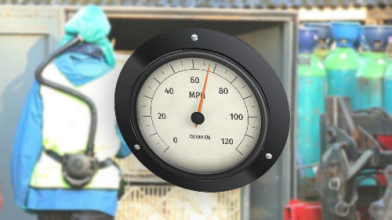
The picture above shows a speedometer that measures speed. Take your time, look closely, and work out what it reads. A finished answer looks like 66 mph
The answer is 67.5 mph
